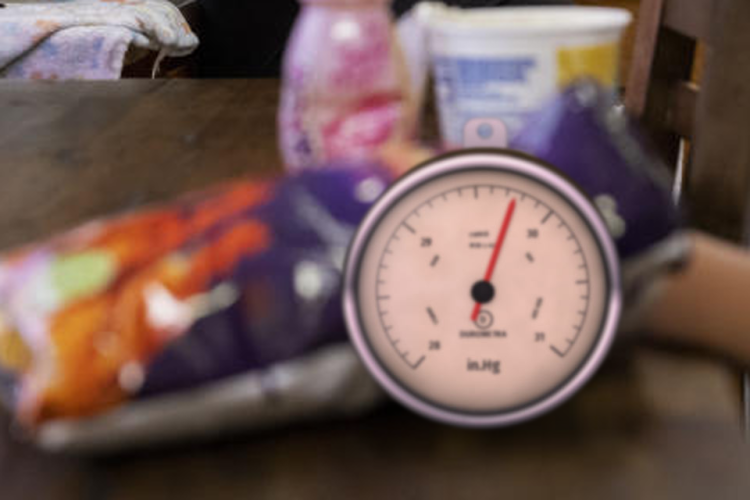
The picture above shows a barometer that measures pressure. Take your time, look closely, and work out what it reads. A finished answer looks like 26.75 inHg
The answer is 29.75 inHg
